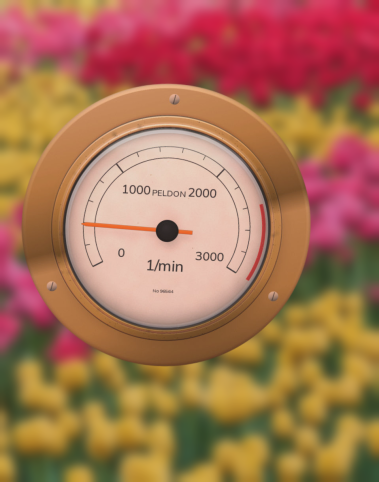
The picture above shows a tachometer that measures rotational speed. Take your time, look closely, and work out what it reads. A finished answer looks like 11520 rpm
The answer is 400 rpm
